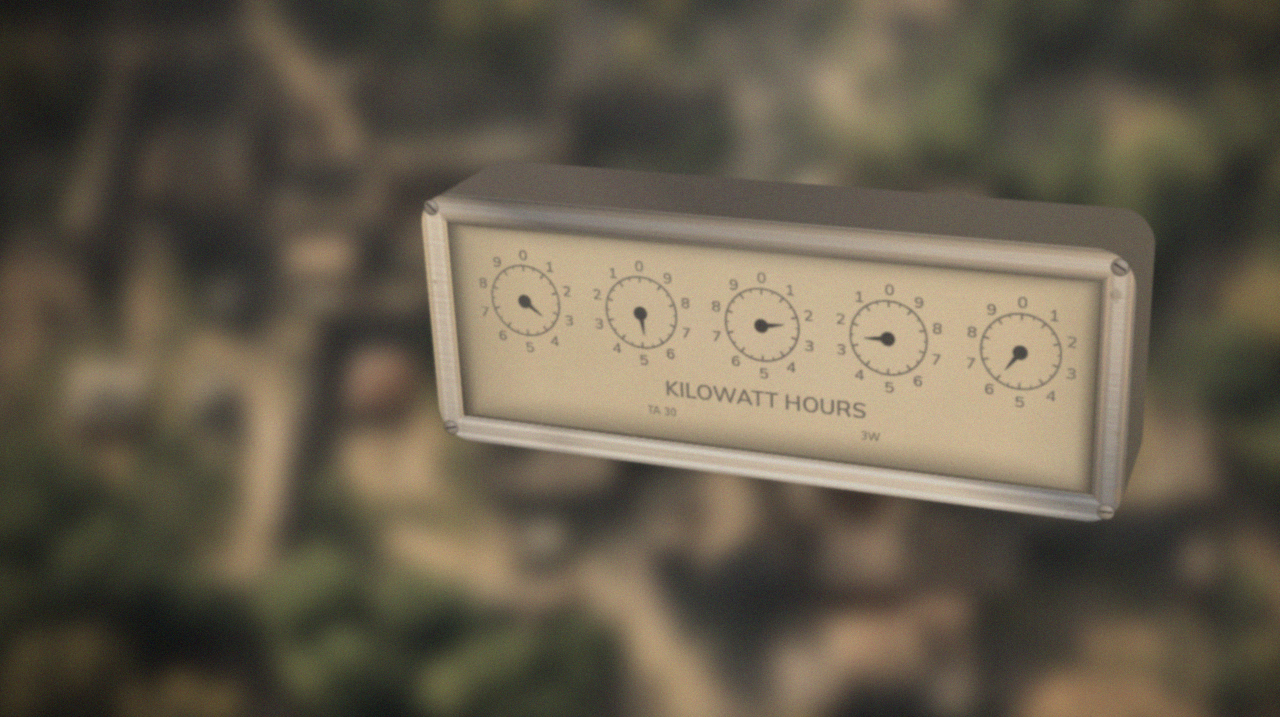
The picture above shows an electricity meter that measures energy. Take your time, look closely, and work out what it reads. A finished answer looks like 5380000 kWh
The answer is 35226 kWh
